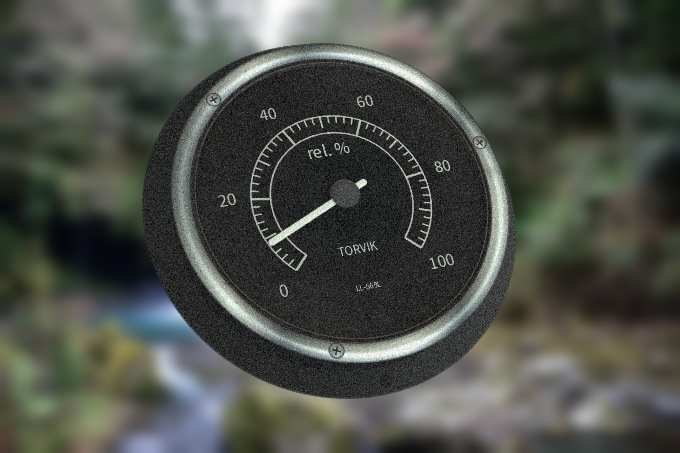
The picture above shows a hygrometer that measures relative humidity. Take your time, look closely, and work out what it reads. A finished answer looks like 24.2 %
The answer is 8 %
